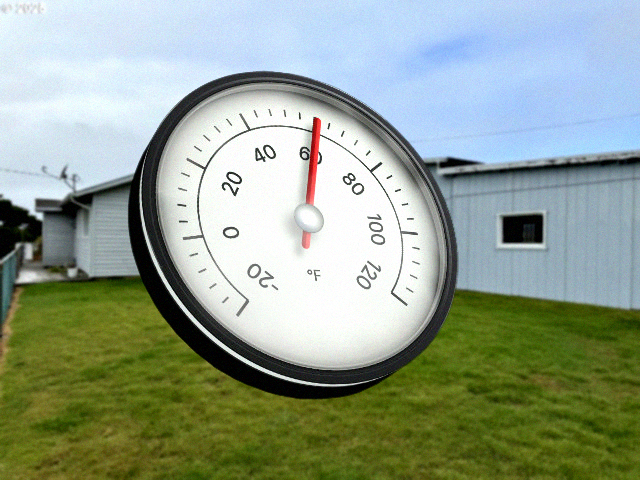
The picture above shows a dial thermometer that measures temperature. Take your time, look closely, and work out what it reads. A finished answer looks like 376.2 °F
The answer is 60 °F
